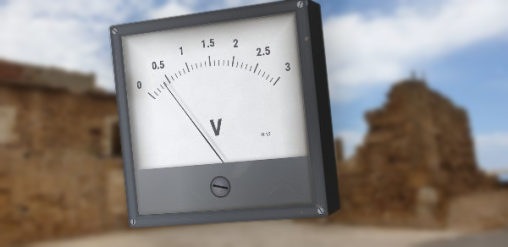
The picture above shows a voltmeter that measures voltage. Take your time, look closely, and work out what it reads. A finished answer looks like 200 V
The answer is 0.4 V
